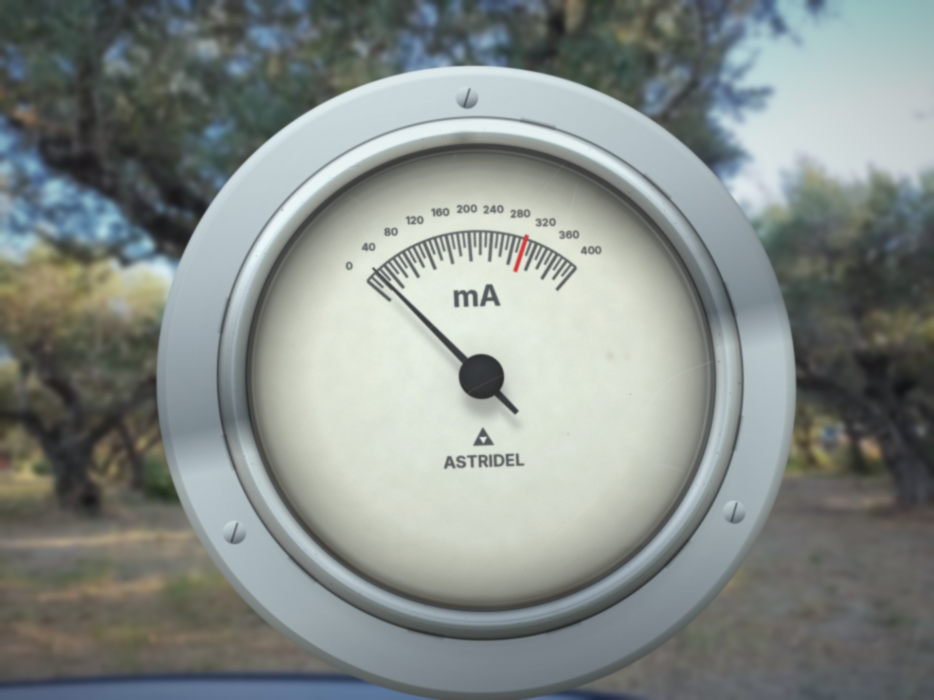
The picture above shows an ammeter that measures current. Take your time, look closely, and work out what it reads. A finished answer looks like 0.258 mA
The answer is 20 mA
